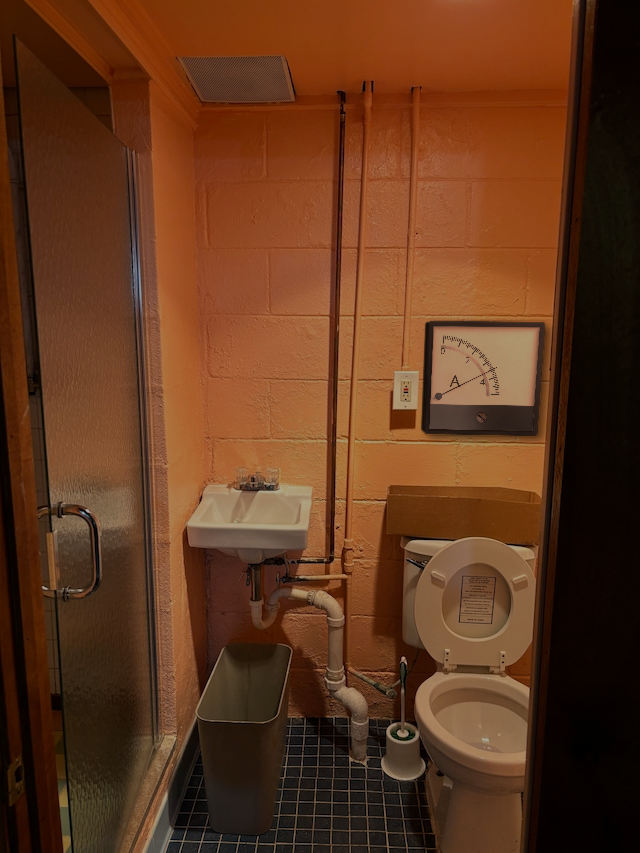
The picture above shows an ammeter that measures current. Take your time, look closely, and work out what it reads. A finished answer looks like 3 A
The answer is 3.5 A
